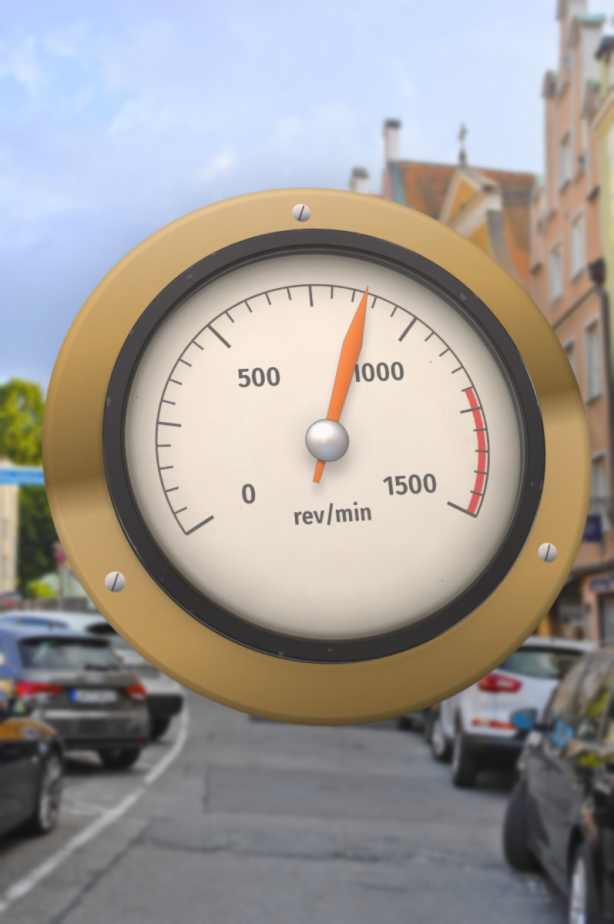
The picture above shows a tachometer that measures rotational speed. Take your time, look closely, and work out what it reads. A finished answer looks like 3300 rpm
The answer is 875 rpm
